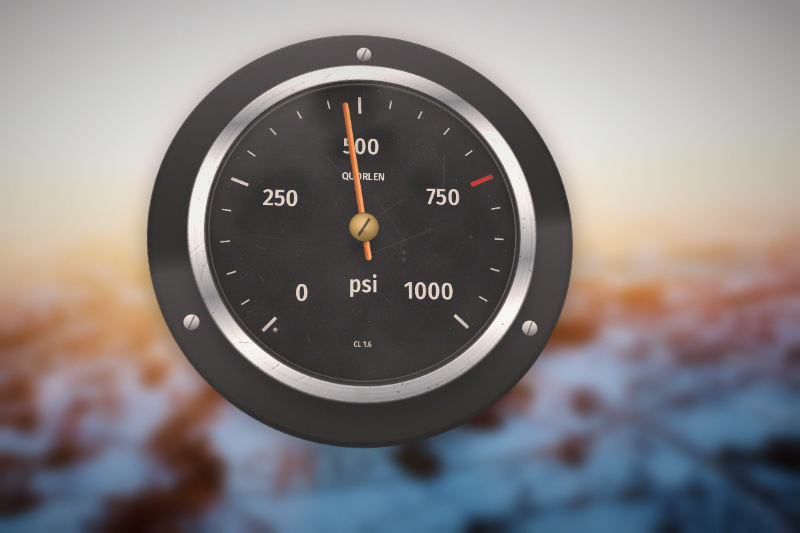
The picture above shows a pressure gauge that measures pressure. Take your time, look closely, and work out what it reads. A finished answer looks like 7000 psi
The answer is 475 psi
